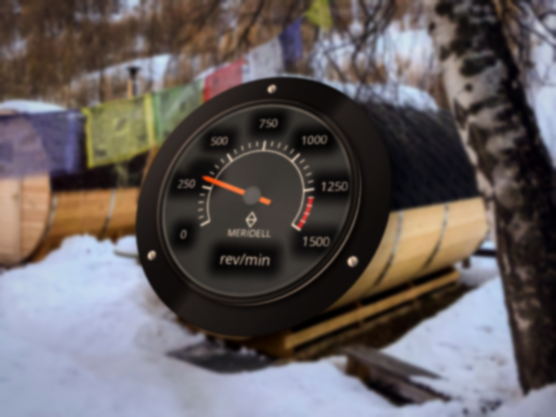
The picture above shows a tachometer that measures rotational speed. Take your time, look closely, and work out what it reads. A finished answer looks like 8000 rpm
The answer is 300 rpm
